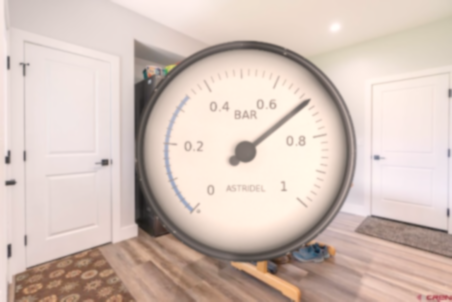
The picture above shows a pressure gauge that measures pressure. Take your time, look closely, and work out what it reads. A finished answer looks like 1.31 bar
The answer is 0.7 bar
